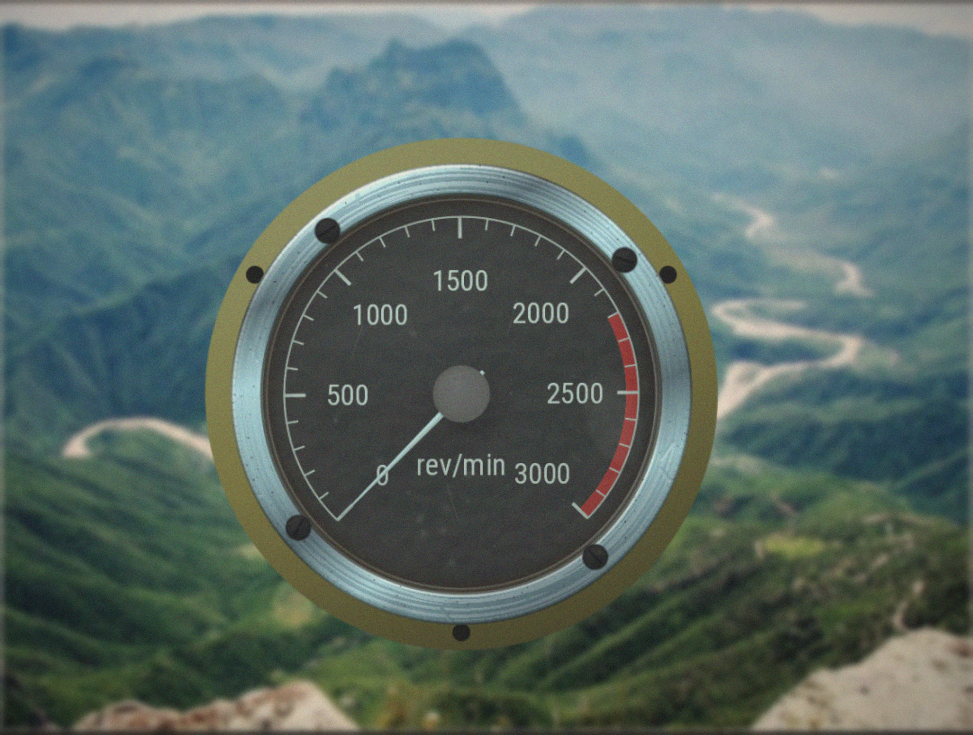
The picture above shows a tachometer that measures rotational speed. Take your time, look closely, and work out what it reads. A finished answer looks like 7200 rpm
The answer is 0 rpm
